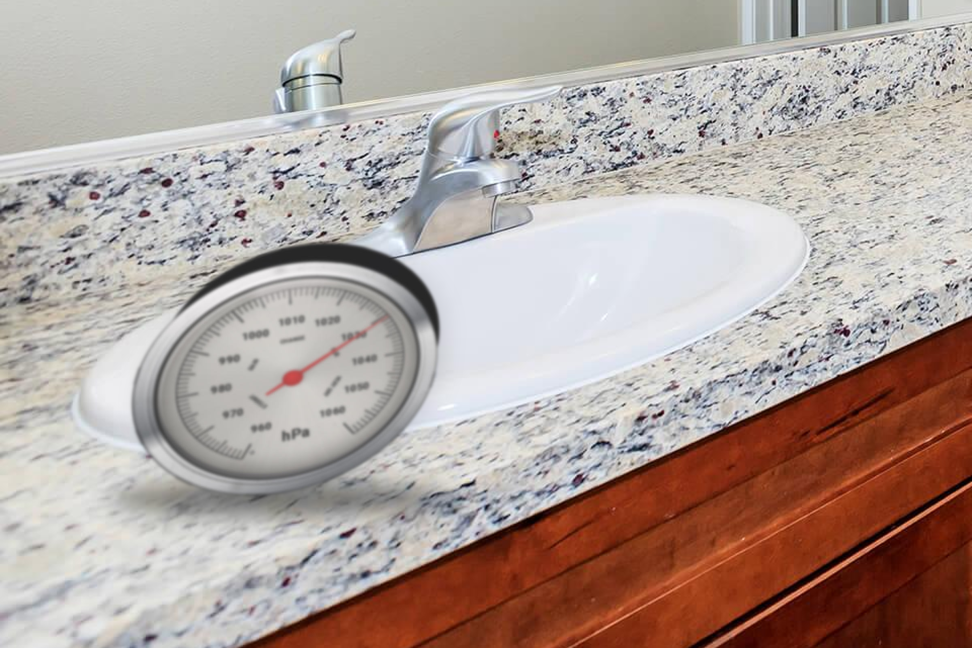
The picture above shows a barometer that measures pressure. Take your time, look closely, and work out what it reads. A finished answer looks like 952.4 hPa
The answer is 1030 hPa
